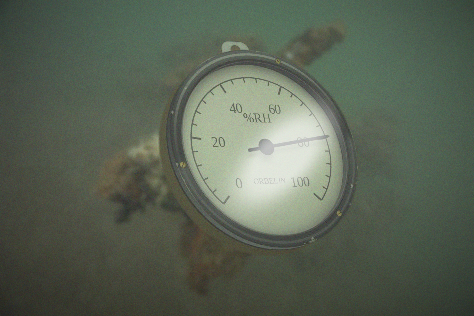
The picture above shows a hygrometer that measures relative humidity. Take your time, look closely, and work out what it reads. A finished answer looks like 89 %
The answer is 80 %
